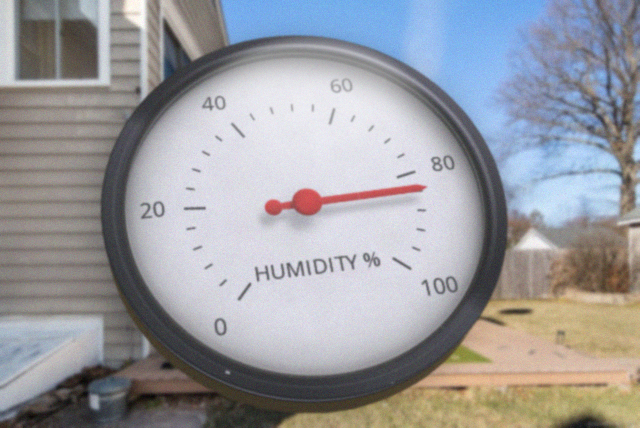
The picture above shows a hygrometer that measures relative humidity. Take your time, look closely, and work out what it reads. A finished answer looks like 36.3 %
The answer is 84 %
